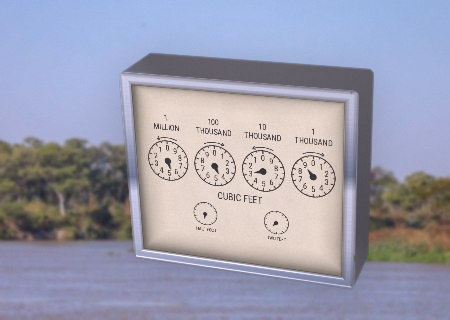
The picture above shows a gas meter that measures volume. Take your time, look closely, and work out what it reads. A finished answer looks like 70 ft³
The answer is 542900 ft³
